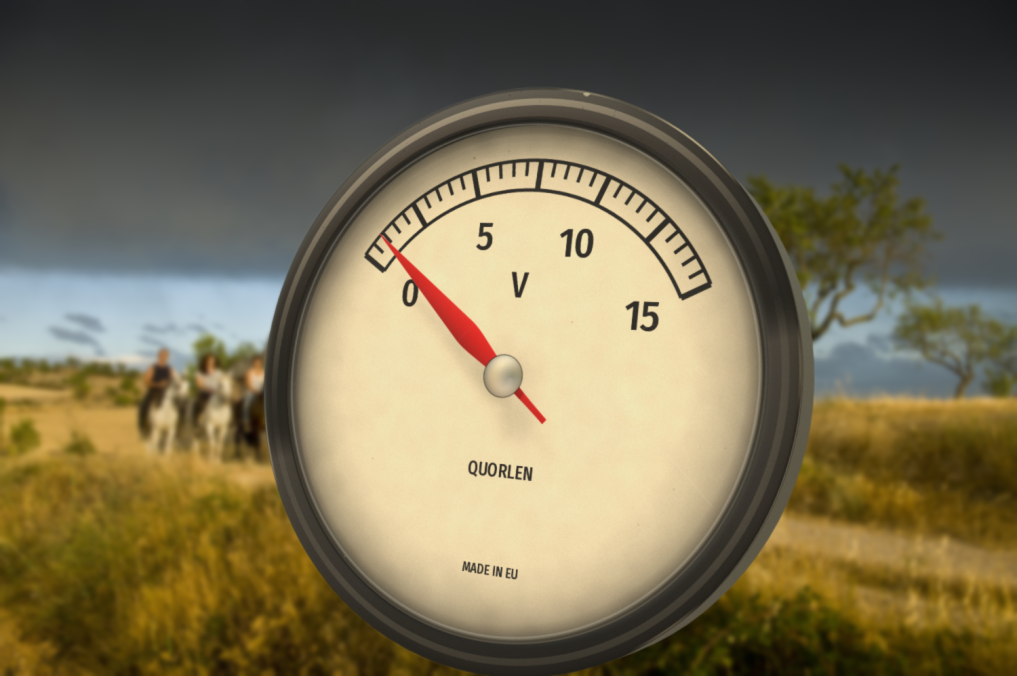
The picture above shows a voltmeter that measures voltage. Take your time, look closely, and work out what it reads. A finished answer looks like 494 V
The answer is 1 V
